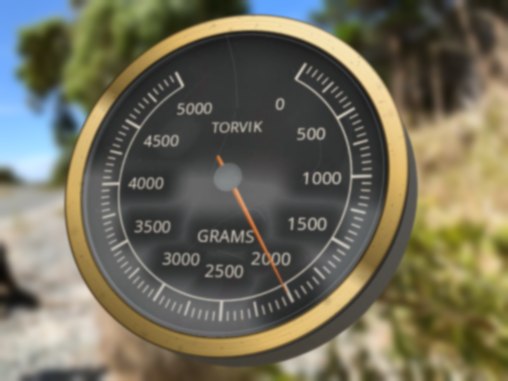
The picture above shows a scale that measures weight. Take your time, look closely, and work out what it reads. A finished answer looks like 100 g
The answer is 2000 g
